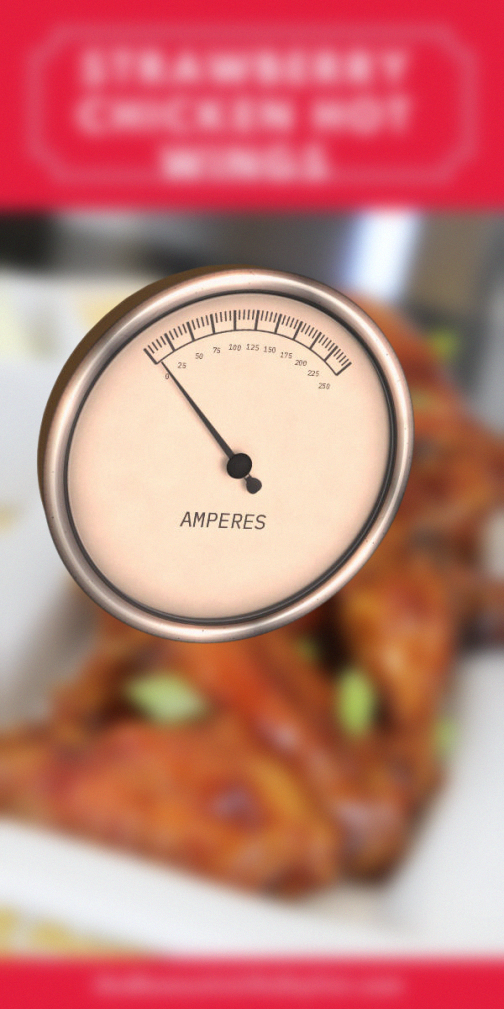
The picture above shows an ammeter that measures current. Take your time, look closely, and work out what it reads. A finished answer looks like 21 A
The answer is 5 A
